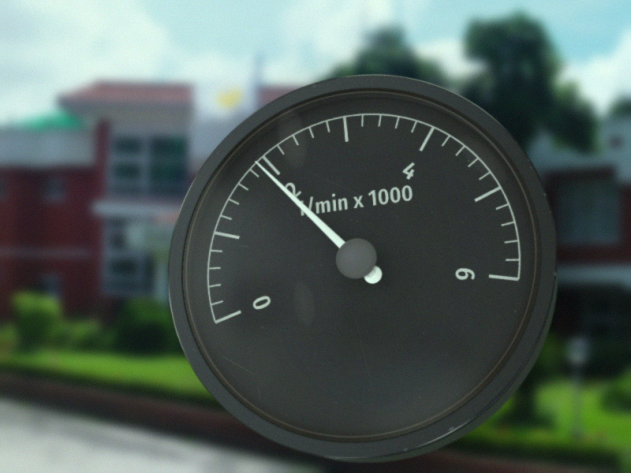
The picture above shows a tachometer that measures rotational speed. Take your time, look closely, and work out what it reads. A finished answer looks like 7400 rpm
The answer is 1900 rpm
